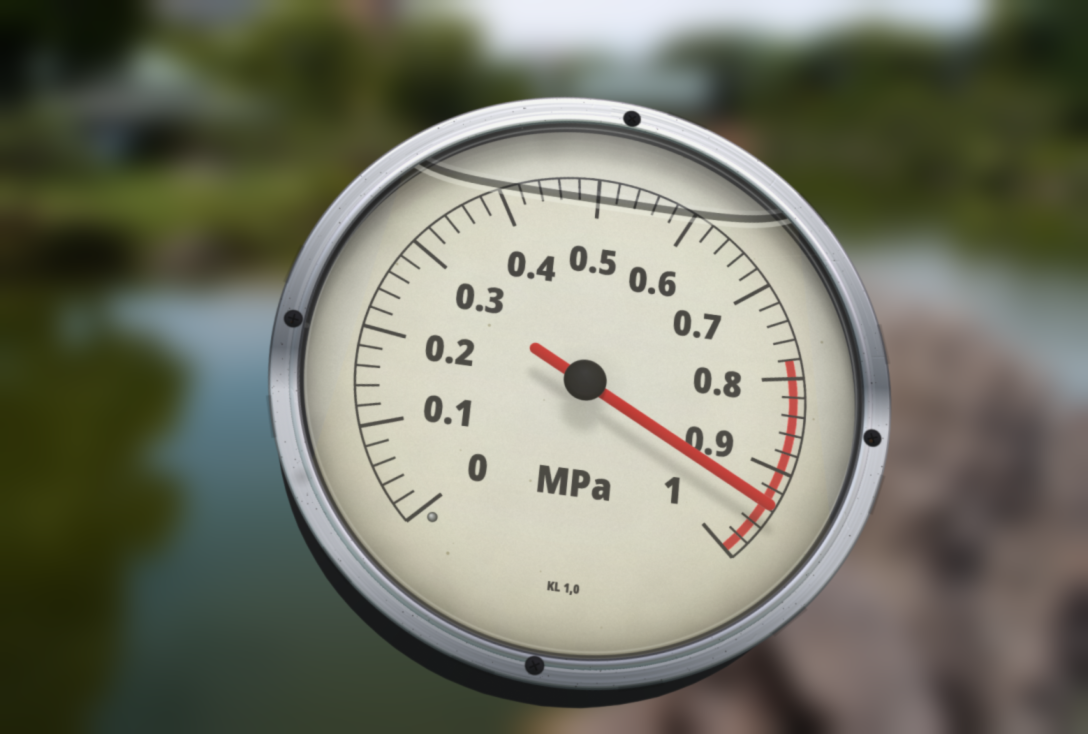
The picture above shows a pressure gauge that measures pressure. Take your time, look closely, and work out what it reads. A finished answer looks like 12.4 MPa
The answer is 0.94 MPa
